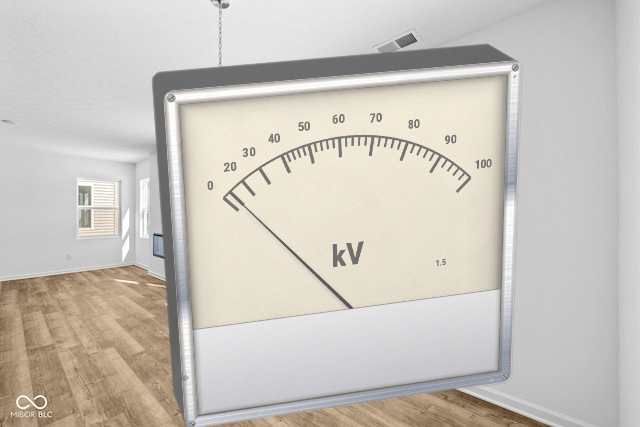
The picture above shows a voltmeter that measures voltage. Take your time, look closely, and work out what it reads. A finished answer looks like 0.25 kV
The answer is 10 kV
